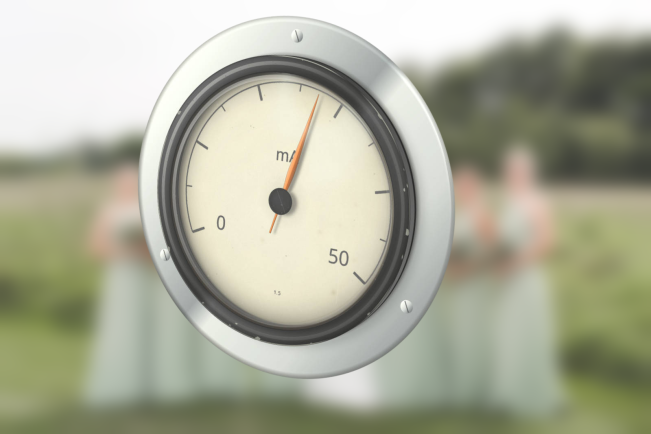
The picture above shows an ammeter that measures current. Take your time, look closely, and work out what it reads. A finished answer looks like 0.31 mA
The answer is 27.5 mA
